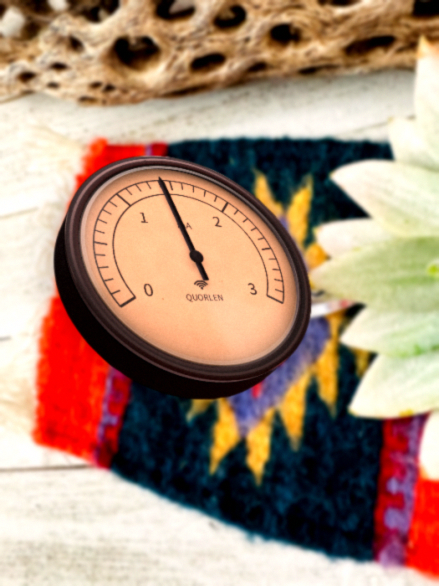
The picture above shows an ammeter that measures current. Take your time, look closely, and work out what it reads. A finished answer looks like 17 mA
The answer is 1.4 mA
